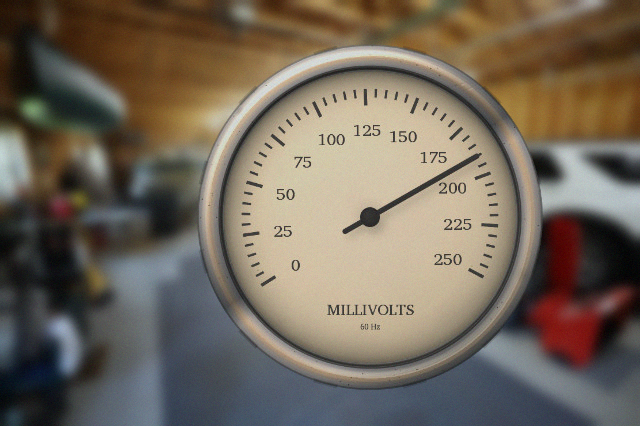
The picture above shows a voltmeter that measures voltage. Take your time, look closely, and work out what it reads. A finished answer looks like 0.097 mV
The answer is 190 mV
